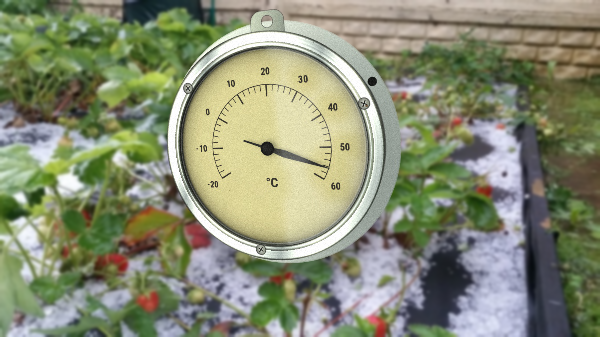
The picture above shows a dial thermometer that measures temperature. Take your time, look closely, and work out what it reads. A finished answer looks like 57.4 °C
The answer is 56 °C
